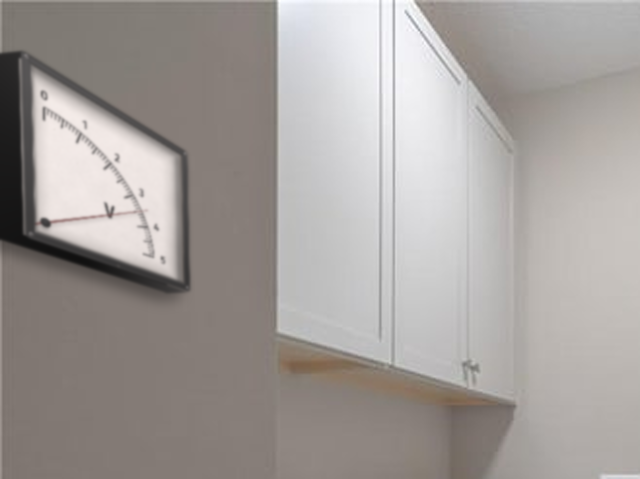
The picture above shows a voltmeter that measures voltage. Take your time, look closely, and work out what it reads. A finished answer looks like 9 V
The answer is 3.5 V
